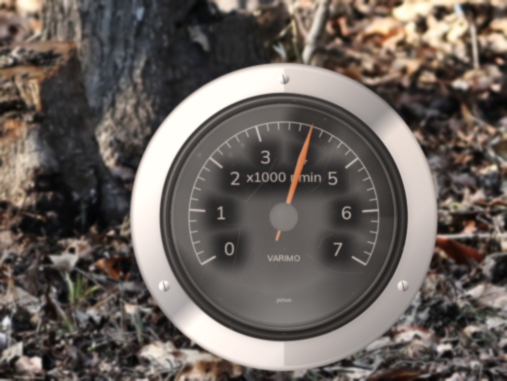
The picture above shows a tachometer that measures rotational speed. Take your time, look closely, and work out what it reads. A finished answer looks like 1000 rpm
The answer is 4000 rpm
